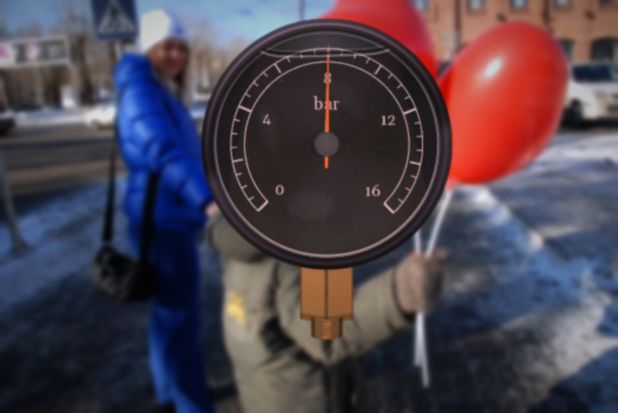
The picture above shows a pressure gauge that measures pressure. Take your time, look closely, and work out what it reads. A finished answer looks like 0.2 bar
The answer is 8 bar
